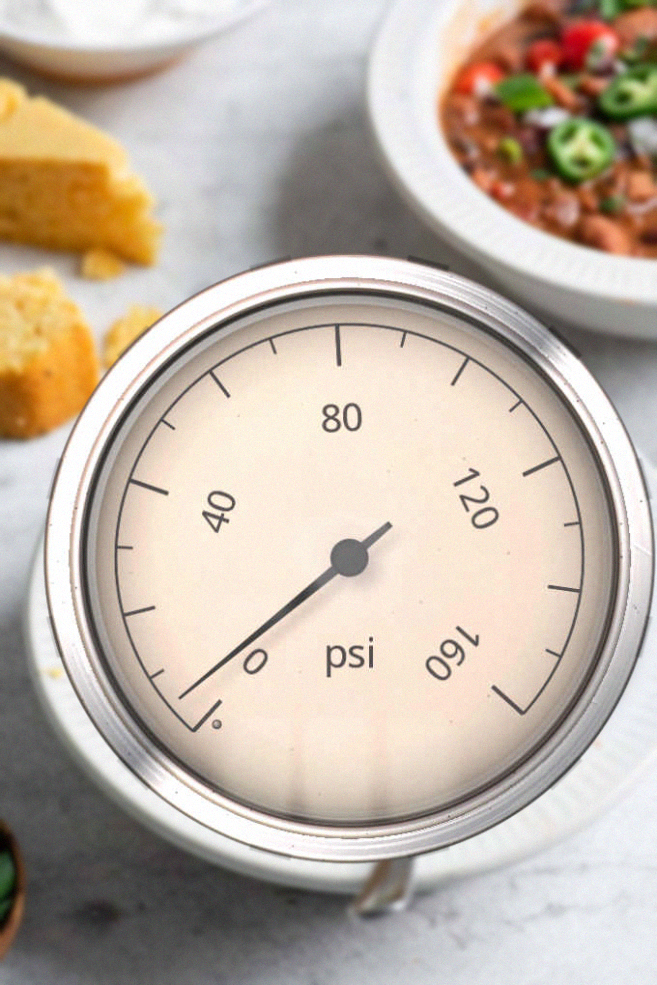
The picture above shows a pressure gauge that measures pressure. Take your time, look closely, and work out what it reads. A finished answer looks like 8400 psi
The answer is 5 psi
